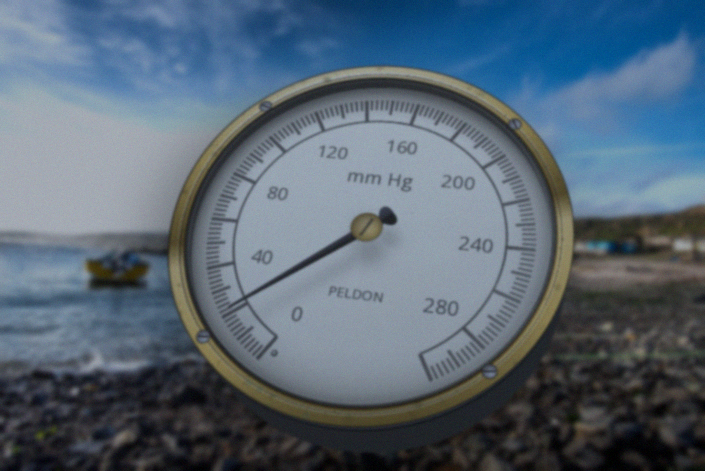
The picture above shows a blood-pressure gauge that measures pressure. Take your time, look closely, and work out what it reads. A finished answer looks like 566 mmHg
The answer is 20 mmHg
